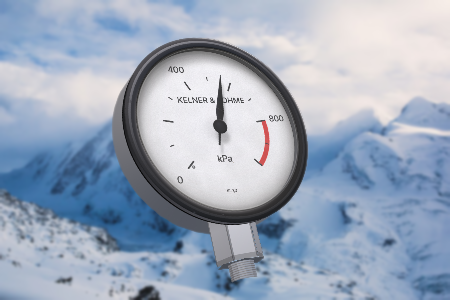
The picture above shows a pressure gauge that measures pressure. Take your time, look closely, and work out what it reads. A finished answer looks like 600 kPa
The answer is 550 kPa
